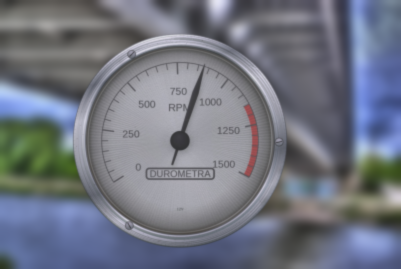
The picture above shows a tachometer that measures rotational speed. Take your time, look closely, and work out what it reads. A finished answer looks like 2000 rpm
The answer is 875 rpm
